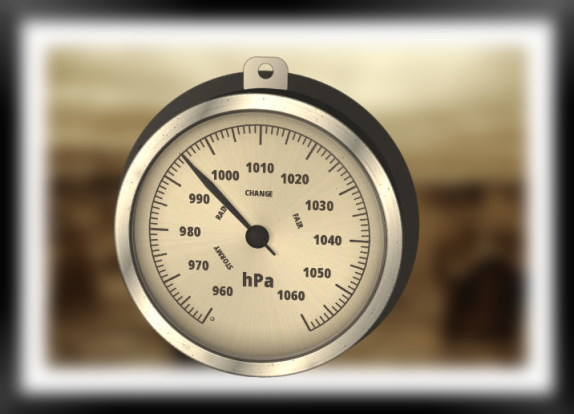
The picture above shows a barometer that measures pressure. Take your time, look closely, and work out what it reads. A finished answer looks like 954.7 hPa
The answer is 995 hPa
